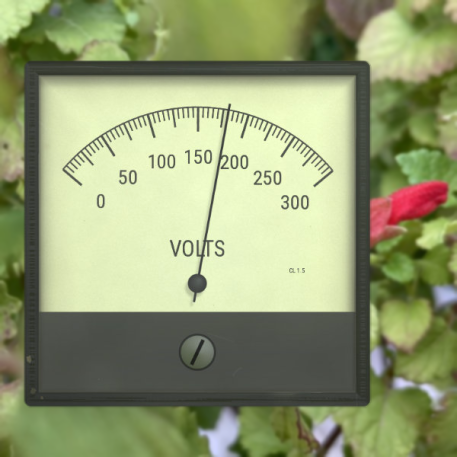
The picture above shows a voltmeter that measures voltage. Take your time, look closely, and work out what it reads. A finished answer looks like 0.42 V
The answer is 180 V
